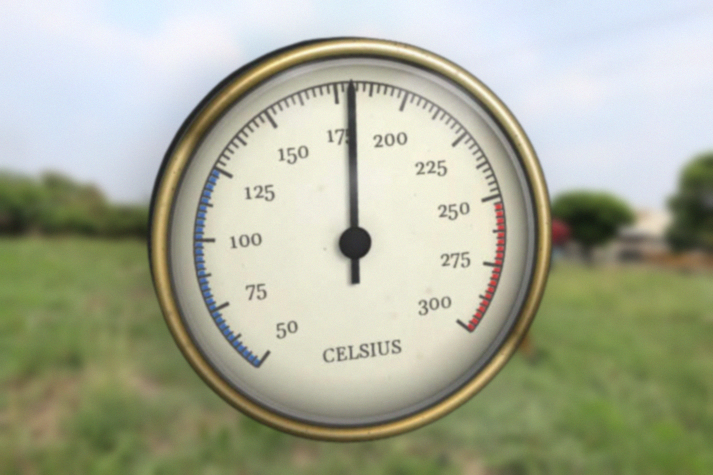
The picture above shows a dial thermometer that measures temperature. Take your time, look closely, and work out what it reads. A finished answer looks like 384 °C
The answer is 180 °C
